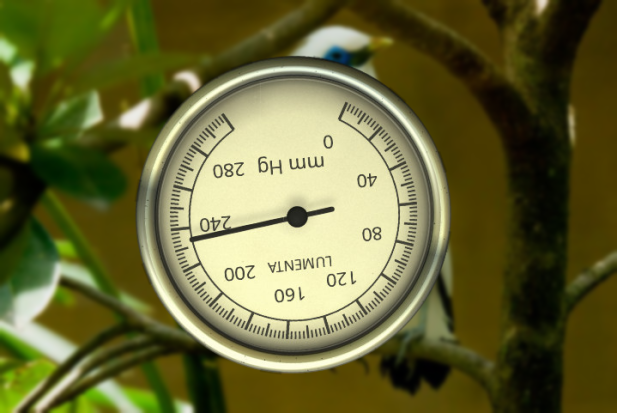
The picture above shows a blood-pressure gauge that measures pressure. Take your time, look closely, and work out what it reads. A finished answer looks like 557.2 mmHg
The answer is 234 mmHg
